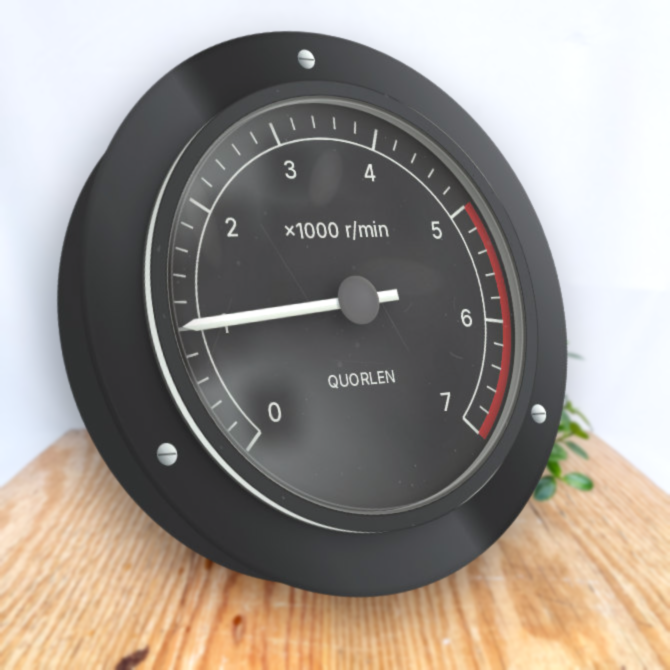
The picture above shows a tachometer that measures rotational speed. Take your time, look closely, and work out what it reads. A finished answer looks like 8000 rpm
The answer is 1000 rpm
